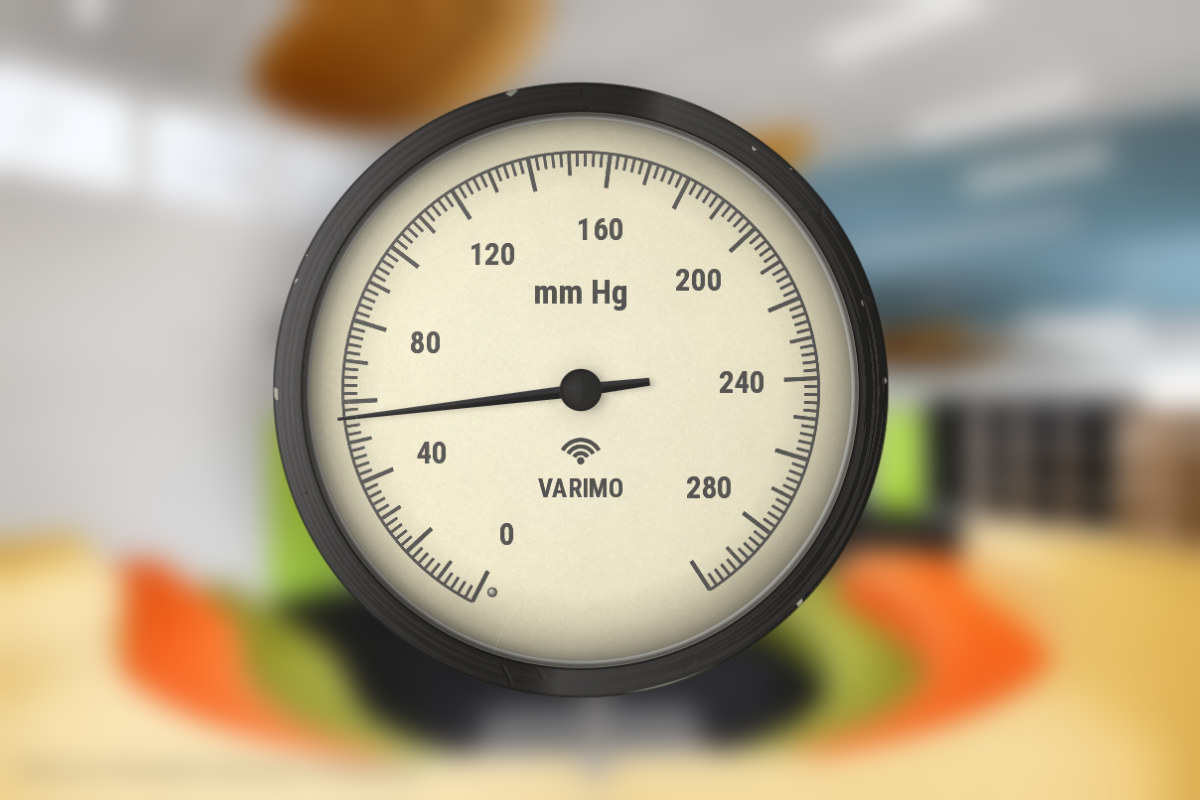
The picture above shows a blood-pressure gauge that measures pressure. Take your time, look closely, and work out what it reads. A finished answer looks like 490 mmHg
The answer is 56 mmHg
